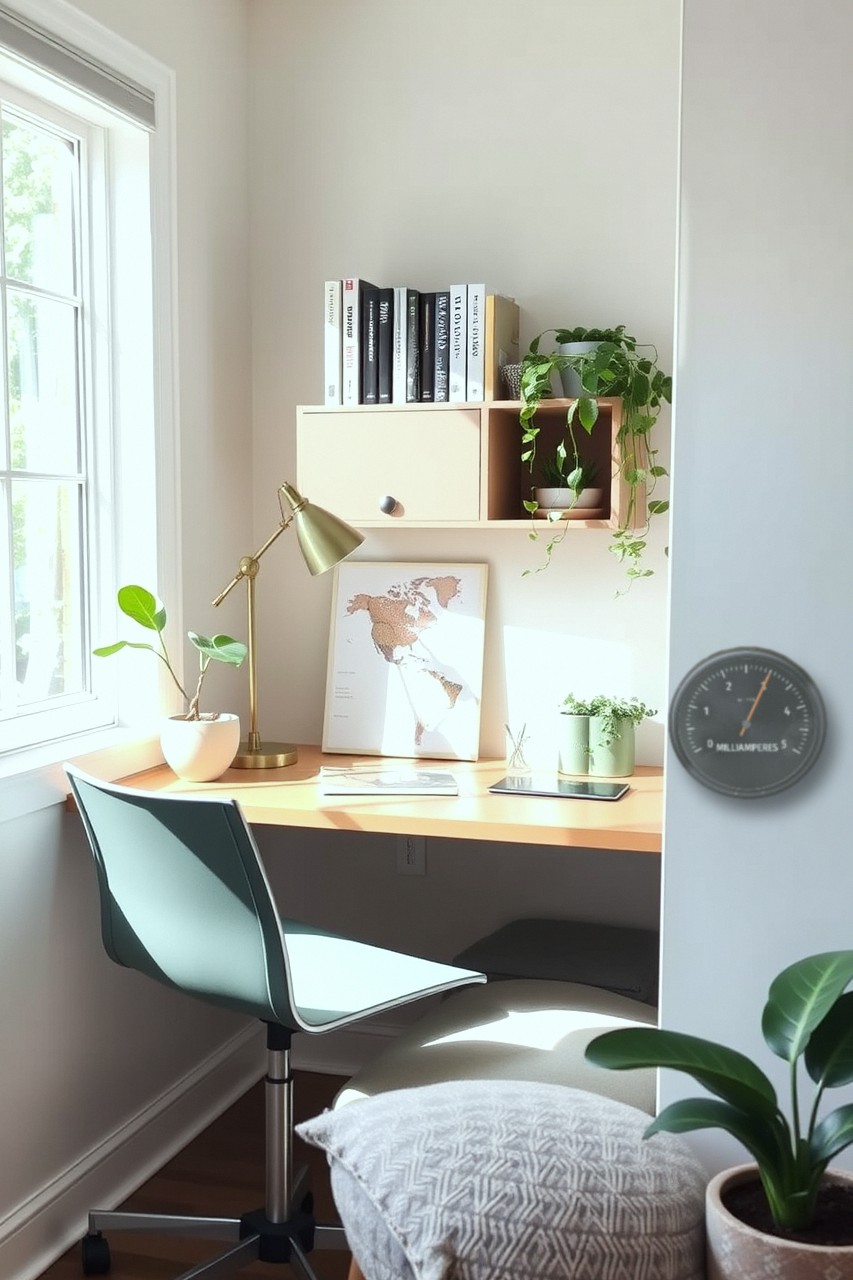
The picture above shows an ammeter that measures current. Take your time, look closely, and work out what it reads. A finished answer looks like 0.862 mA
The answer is 3 mA
